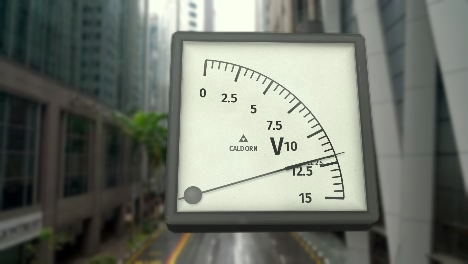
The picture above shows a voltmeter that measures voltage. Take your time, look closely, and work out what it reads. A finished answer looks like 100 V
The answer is 12 V
